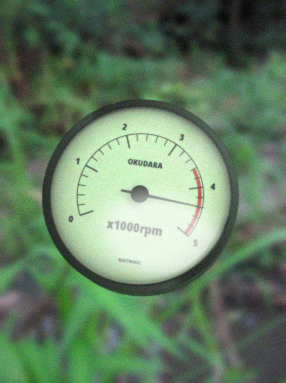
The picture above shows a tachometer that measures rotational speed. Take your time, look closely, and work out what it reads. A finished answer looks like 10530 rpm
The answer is 4400 rpm
